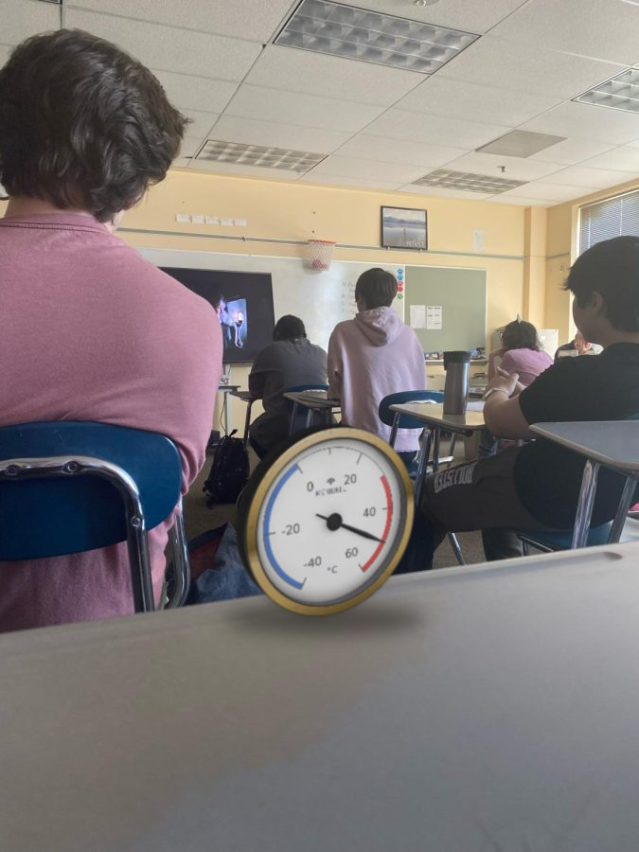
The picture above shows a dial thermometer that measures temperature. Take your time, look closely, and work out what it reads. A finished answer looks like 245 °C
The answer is 50 °C
